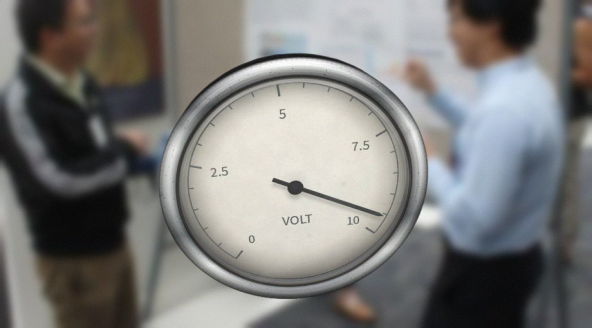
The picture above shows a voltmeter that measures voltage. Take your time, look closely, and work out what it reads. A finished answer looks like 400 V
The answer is 9.5 V
